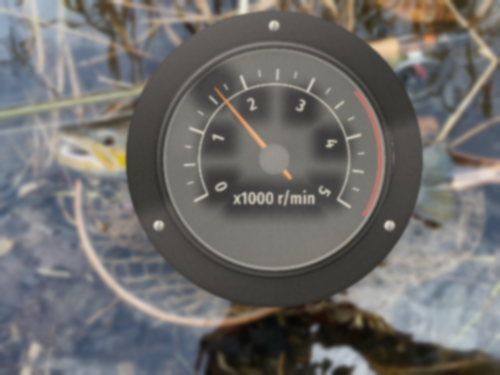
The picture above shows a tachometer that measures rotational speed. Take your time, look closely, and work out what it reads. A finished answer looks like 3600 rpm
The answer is 1625 rpm
